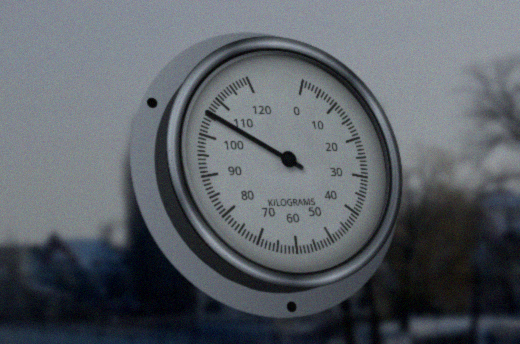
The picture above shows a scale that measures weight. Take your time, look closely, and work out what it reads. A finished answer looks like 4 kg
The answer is 105 kg
